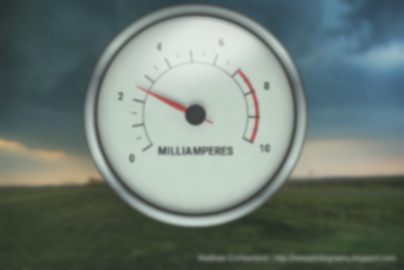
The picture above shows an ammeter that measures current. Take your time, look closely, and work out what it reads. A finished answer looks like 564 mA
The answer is 2.5 mA
